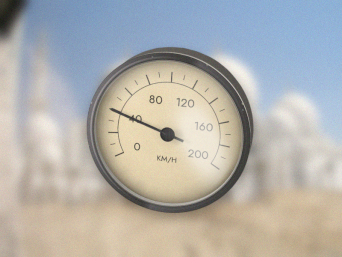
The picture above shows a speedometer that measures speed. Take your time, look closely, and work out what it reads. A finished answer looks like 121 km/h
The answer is 40 km/h
